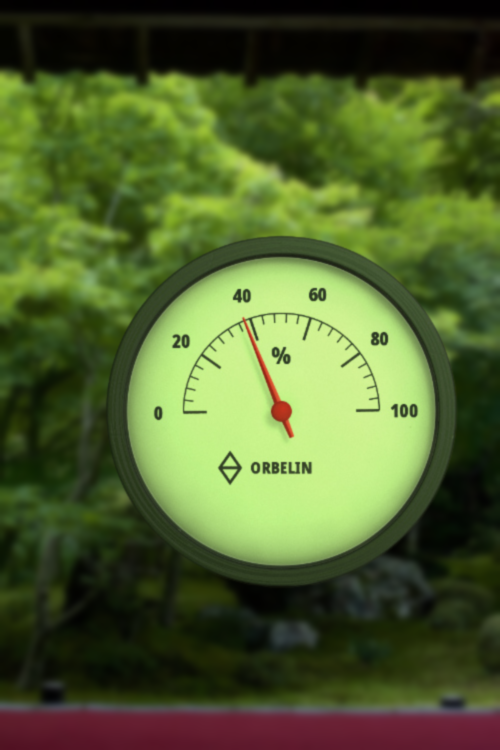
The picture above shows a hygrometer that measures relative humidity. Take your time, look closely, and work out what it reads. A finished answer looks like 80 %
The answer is 38 %
